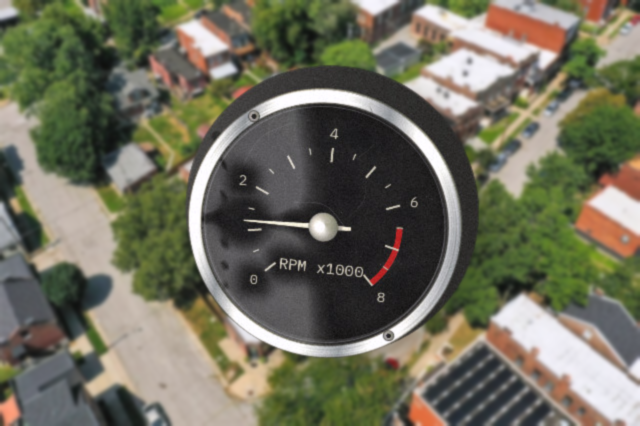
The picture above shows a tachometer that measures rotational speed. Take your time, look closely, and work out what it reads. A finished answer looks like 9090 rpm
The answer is 1250 rpm
